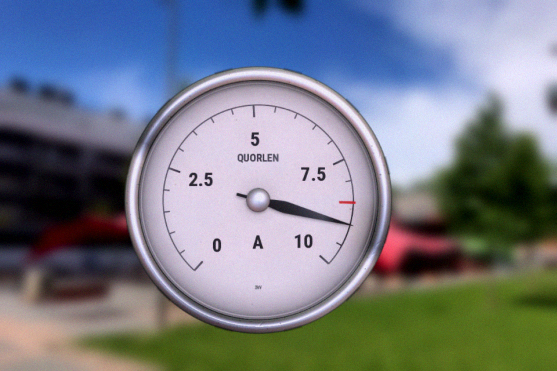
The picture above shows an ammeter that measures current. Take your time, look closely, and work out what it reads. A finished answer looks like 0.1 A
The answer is 9 A
